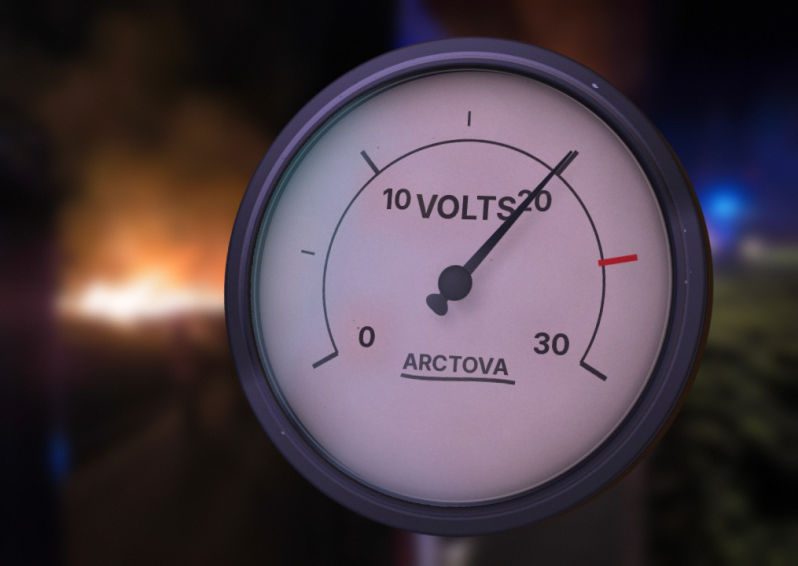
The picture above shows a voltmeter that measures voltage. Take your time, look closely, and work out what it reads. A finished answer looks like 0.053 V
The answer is 20 V
